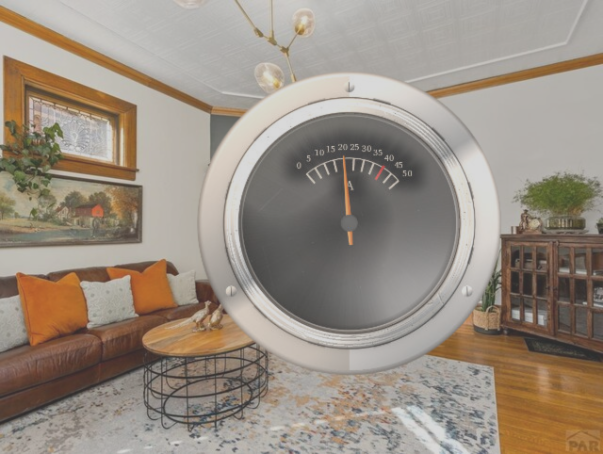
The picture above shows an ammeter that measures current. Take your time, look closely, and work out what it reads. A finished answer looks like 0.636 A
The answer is 20 A
